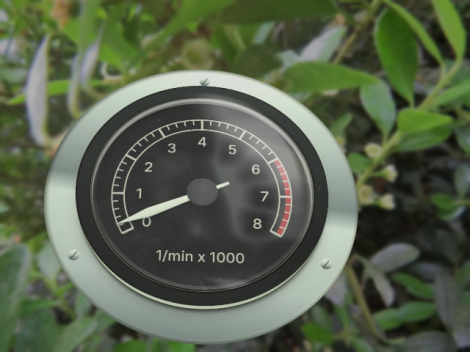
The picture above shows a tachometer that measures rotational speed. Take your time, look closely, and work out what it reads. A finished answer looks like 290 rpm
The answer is 200 rpm
